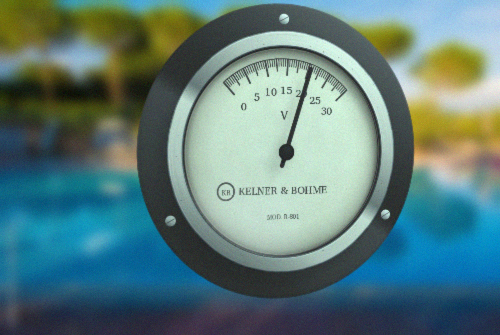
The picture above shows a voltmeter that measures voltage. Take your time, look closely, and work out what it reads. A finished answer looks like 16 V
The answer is 20 V
